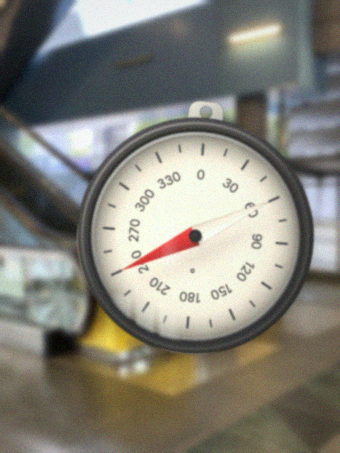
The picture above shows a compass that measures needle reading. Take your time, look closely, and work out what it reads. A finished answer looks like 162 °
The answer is 240 °
